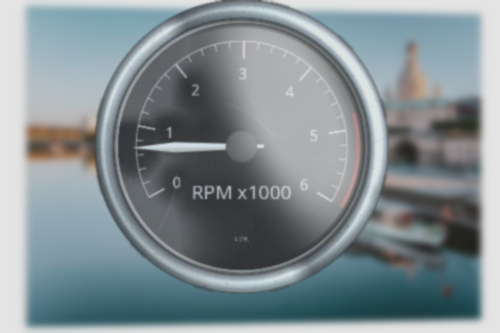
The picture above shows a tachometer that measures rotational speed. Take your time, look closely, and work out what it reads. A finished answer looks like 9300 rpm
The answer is 700 rpm
